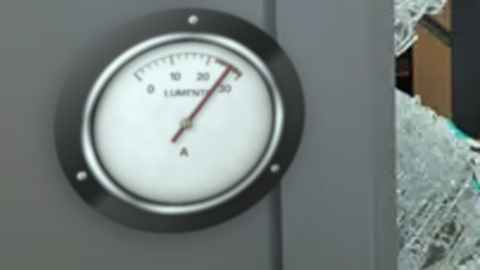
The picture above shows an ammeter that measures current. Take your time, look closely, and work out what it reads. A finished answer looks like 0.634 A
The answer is 26 A
